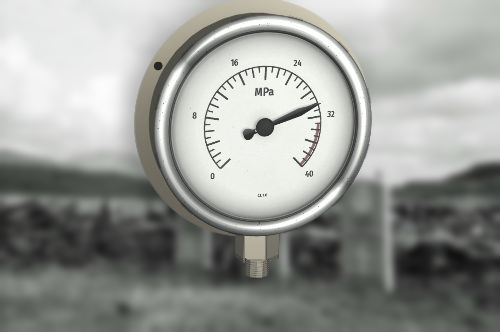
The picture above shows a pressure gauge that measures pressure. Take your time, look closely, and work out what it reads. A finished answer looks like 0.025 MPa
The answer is 30 MPa
